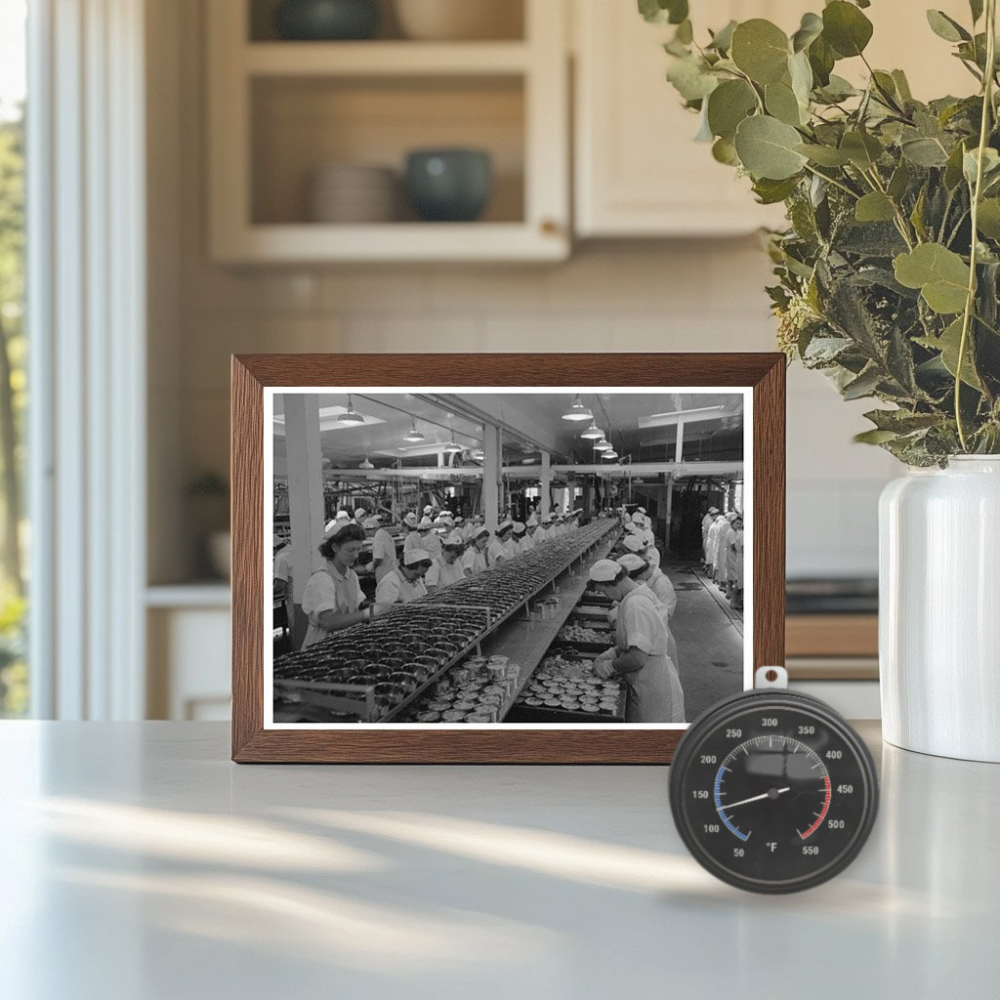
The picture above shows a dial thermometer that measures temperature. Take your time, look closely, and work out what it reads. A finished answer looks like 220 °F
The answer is 125 °F
